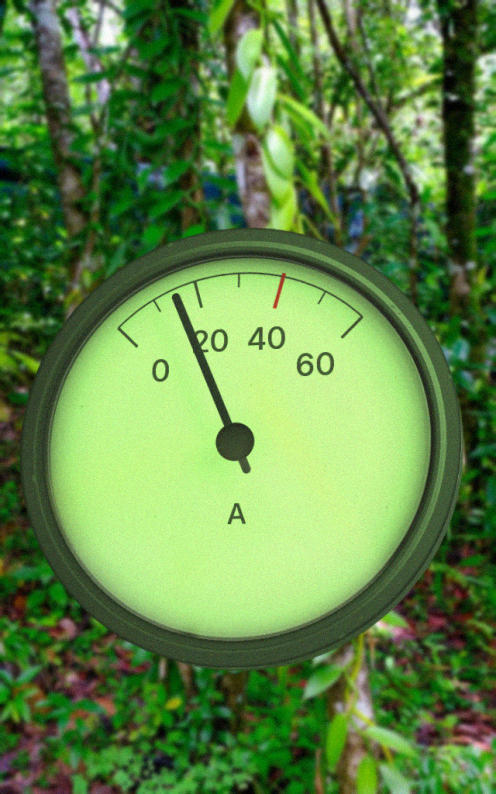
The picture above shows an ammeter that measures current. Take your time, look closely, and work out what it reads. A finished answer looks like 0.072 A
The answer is 15 A
